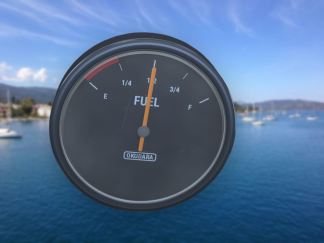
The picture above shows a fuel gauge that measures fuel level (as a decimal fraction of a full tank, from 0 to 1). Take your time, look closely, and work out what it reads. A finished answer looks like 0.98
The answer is 0.5
